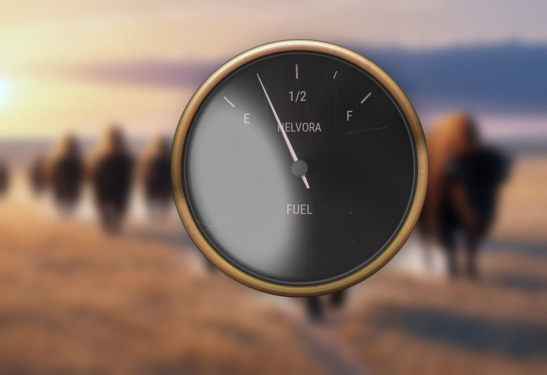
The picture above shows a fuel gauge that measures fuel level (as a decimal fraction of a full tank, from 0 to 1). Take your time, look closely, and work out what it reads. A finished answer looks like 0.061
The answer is 0.25
